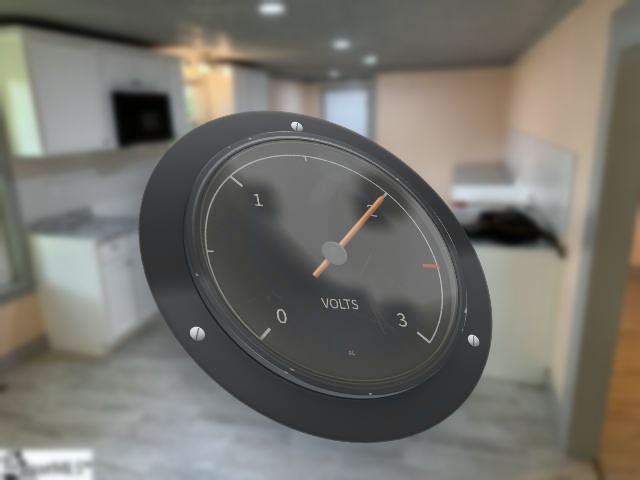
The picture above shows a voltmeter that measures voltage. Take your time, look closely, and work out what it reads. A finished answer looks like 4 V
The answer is 2 V
